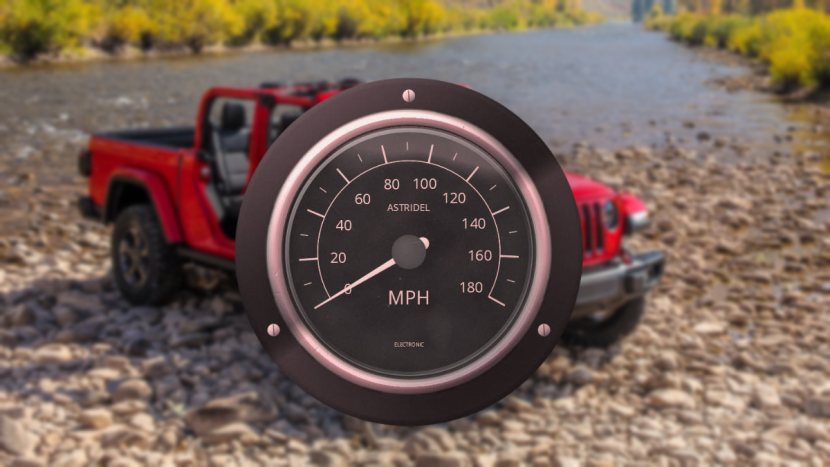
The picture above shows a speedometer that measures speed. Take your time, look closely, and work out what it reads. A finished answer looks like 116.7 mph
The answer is 0 mph
